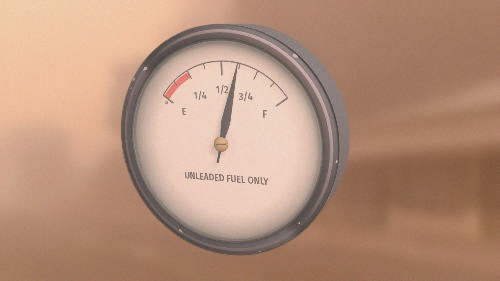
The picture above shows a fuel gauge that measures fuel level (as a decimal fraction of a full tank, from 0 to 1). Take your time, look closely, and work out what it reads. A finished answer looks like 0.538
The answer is 0.625
